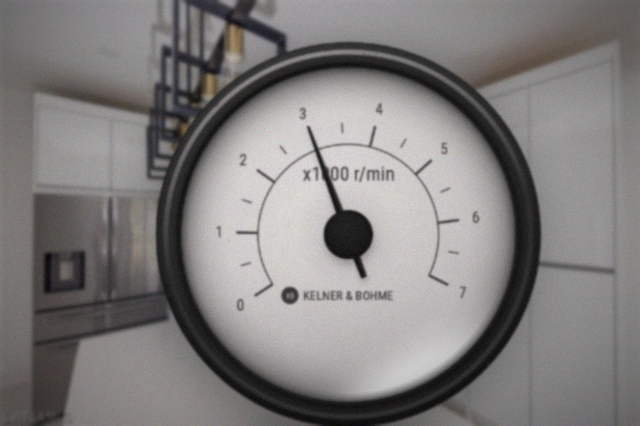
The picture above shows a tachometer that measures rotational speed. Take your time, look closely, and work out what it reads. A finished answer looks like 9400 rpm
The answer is 3000 rpm
